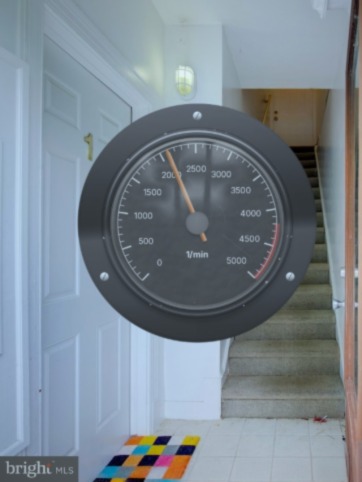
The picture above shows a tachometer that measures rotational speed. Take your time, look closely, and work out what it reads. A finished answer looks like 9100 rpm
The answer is 2100 rpm
